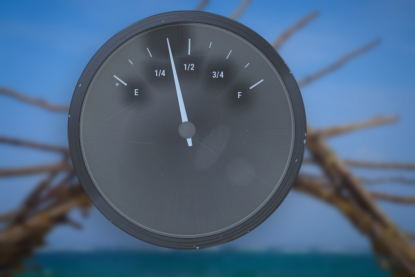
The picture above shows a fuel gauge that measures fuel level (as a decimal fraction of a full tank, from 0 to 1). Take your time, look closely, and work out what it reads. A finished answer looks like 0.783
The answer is 0.375
